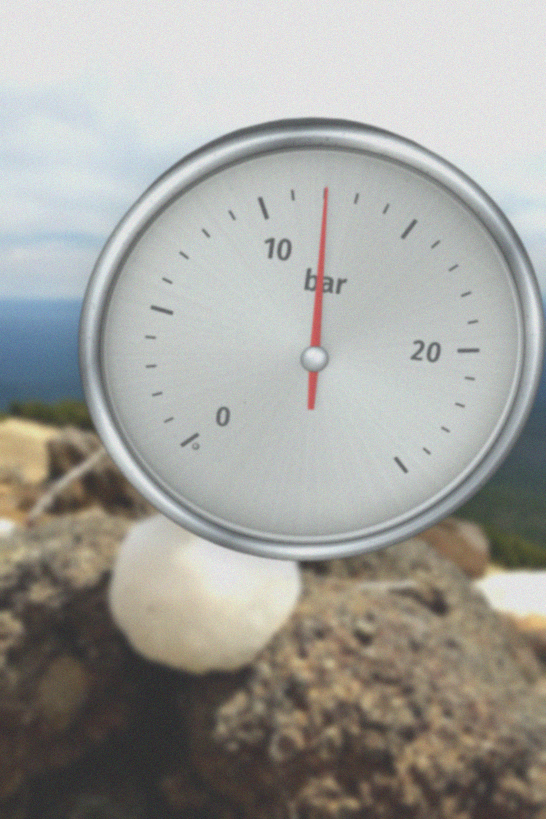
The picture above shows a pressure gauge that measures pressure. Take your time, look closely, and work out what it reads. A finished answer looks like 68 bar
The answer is 12 bar
